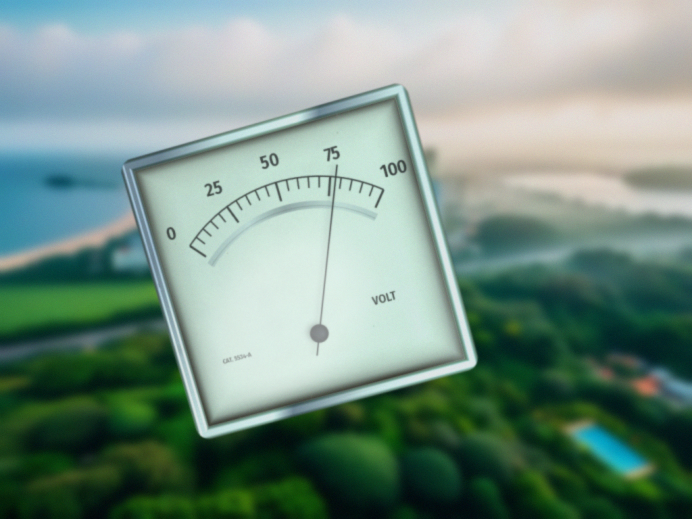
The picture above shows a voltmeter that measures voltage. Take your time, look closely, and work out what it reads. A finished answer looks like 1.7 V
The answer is 77.5 V
